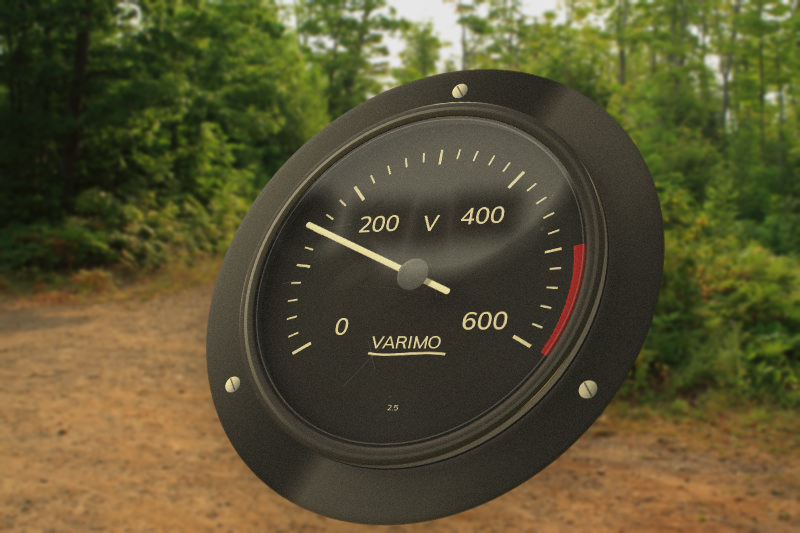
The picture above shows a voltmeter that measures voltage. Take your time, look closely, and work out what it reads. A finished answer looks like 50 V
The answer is 140 V
